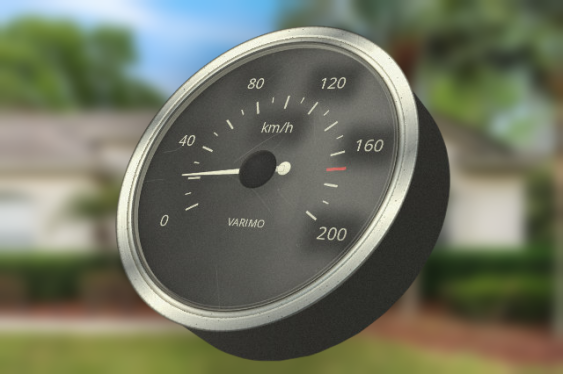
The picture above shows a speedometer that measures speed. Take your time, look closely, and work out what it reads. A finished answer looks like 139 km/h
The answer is 20 km/h
